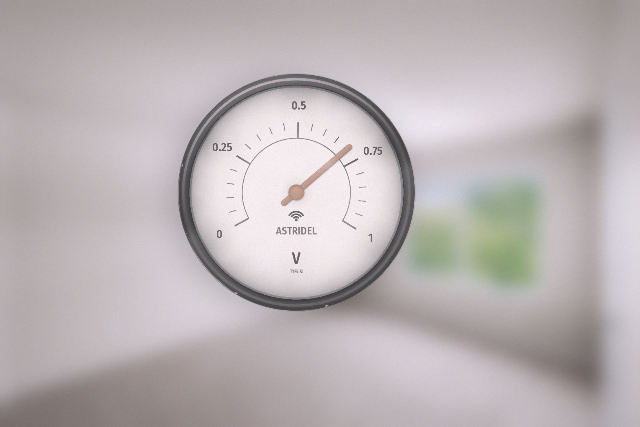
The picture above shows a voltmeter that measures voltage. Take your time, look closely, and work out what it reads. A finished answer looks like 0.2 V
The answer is 0.7 V
